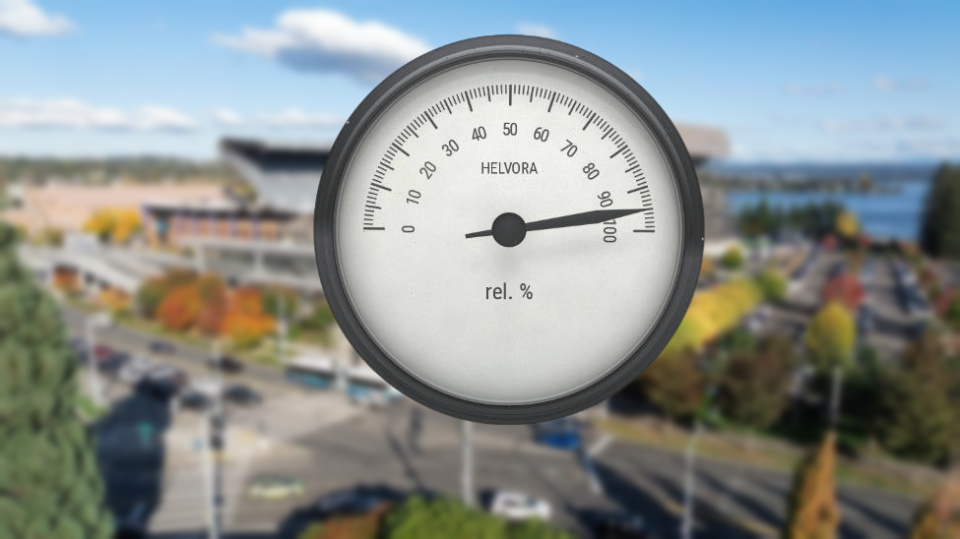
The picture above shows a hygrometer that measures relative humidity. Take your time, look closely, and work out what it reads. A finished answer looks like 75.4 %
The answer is 95 %
